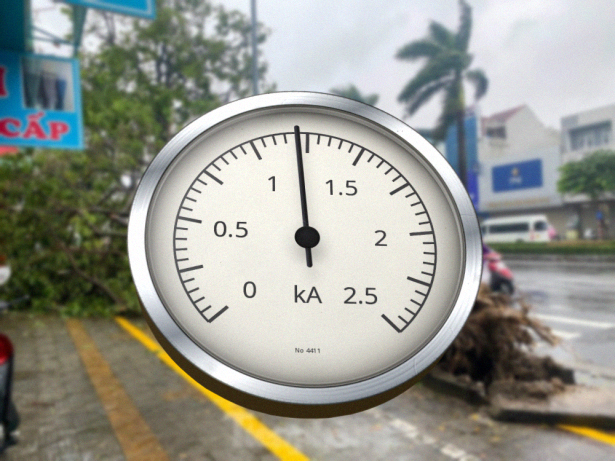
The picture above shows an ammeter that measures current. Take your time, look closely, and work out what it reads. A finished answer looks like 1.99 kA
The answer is 1.2 kA
